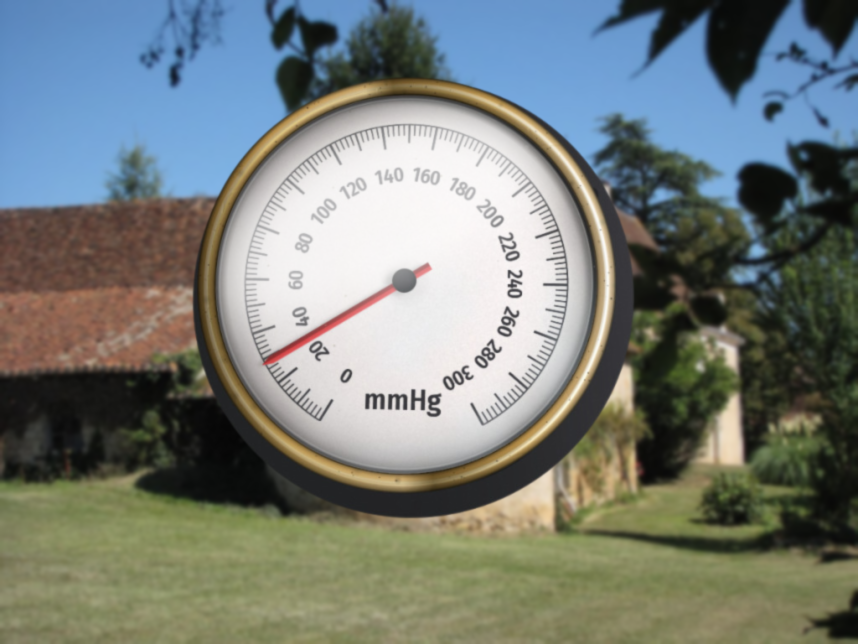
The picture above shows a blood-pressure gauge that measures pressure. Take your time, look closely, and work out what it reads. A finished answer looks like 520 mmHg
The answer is 28 mmHg
